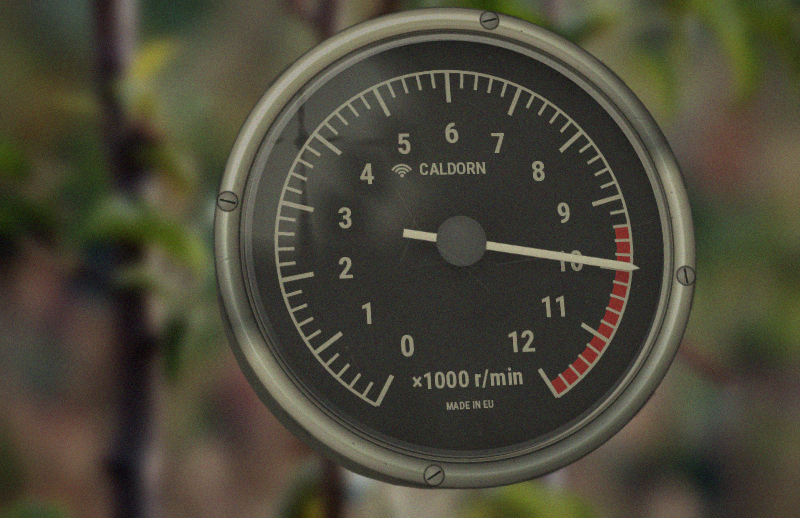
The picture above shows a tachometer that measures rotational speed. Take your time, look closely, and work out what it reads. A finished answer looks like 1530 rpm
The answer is 10000 rpm
